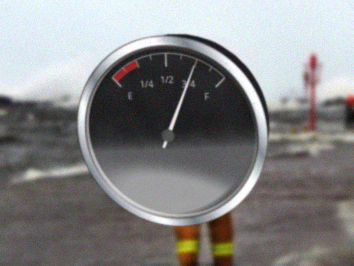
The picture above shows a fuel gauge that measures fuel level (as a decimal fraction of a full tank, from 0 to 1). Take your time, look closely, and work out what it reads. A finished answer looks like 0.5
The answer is 0.75
